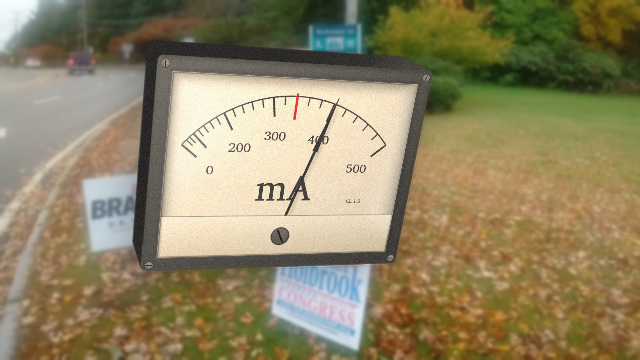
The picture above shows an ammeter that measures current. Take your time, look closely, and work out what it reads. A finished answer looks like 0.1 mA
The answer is 400 mA
